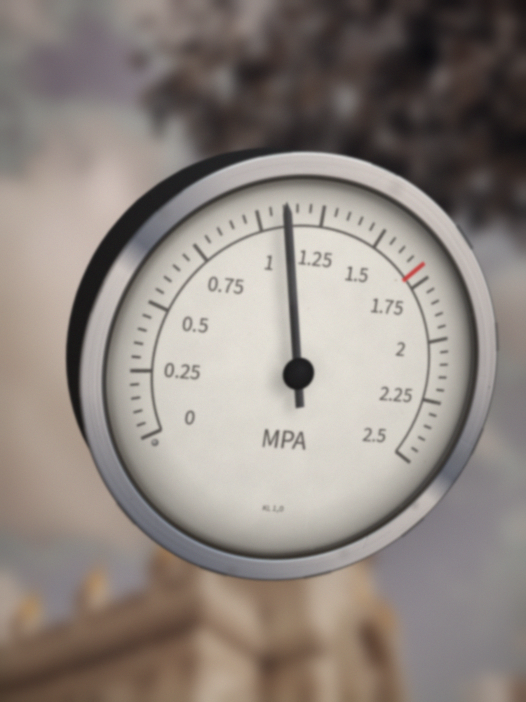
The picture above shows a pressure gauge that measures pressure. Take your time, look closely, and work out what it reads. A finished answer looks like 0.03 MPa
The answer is 1.1 MPa
